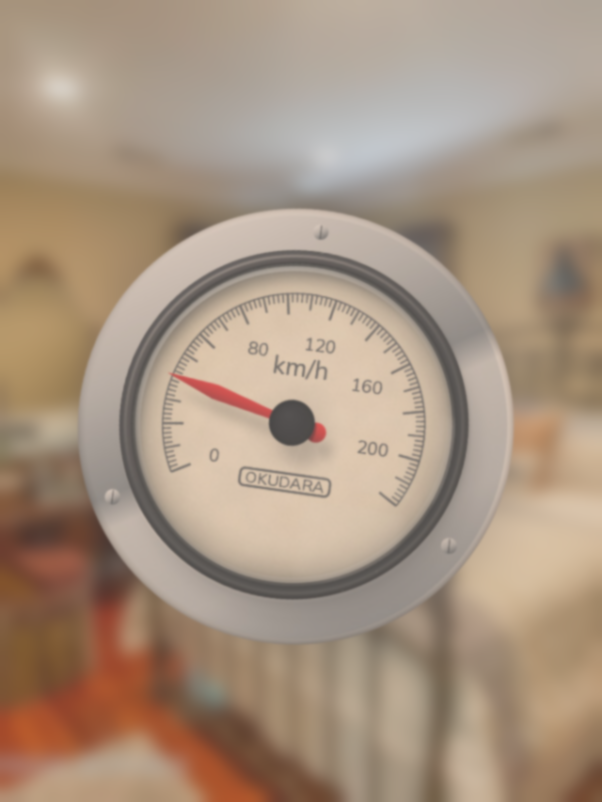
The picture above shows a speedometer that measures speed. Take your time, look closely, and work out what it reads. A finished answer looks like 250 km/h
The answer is 40 km/h
